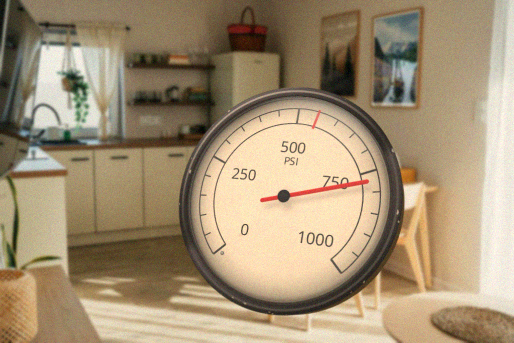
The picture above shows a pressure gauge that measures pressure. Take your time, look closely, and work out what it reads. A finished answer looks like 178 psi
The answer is 775 psi
